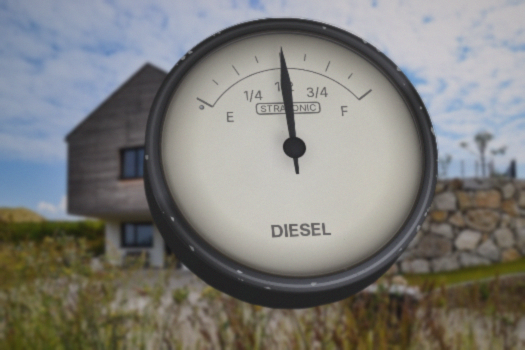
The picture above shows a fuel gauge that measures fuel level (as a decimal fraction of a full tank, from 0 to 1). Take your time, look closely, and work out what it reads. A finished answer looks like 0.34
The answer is 0.5
